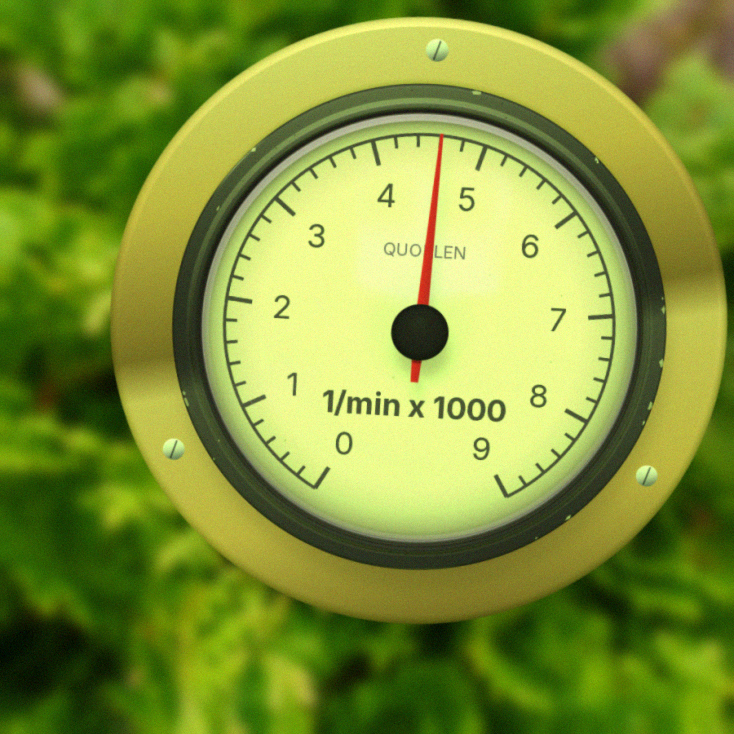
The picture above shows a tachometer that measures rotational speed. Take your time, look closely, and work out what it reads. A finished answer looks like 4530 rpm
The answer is 4600 rpm
